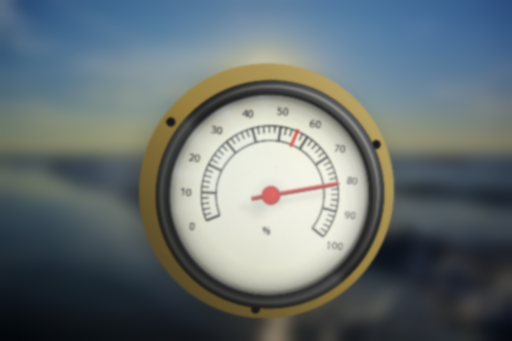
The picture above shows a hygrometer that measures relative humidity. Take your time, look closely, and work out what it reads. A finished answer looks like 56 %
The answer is 80 %
